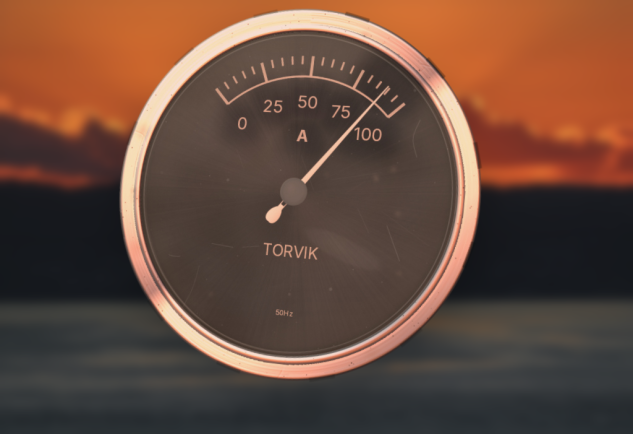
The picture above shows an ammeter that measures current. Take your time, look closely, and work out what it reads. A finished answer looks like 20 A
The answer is 90 A
